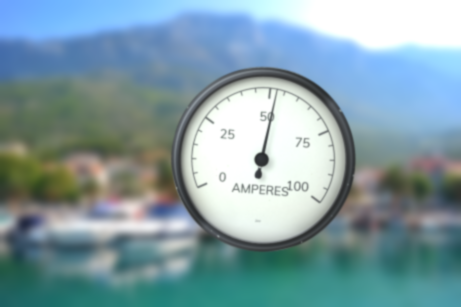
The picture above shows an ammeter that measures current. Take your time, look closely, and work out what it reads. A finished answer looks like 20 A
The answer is 52.5 A
